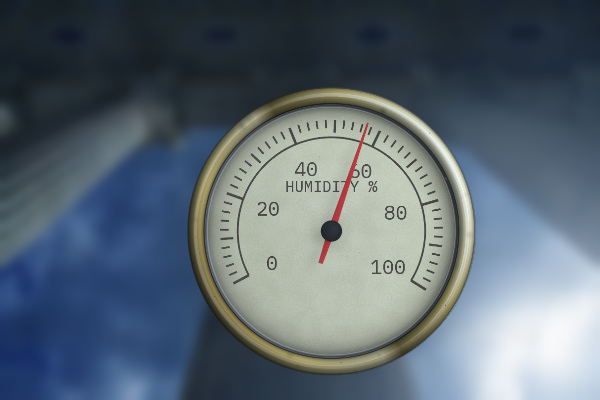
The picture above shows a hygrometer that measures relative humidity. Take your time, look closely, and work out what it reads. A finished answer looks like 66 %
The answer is 57 %
